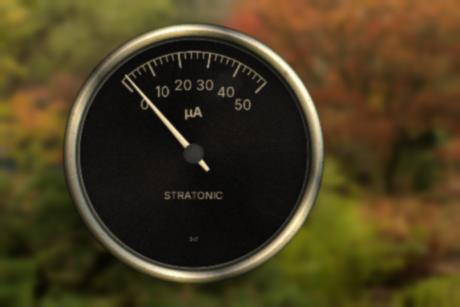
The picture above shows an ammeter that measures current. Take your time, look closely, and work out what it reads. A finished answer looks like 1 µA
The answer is 2 µA
